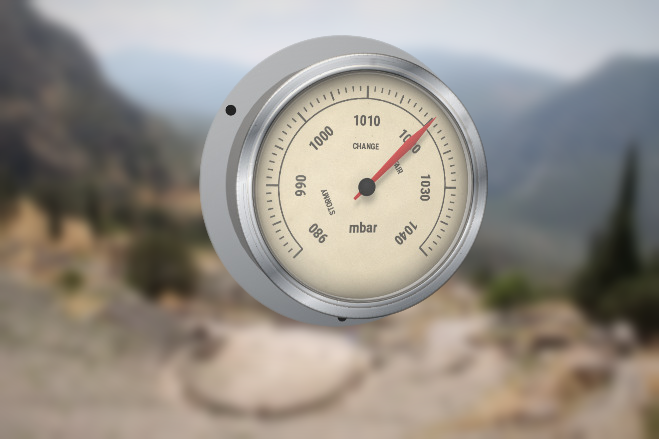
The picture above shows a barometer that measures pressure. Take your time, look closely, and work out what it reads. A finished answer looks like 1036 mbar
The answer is 1020 mbar
